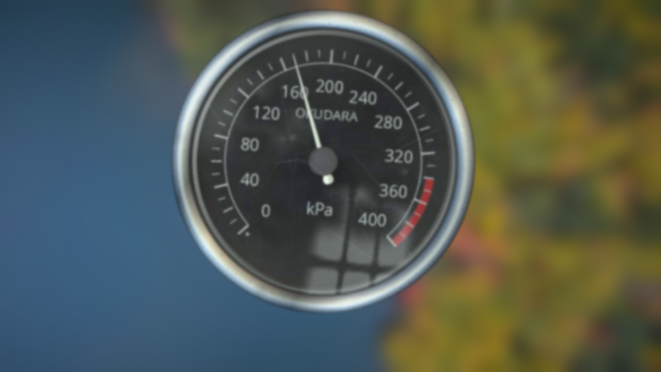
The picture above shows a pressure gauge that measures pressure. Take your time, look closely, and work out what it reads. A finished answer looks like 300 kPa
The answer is 170 kPa
